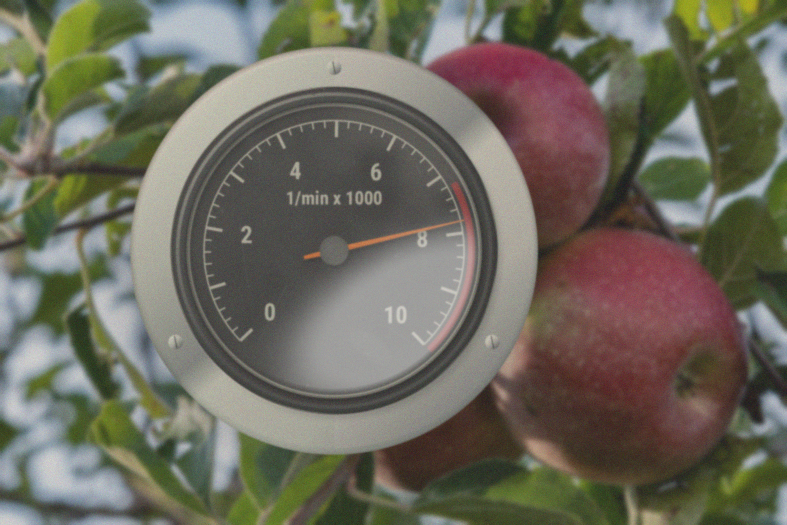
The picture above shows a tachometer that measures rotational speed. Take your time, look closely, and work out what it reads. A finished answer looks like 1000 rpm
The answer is 7800 rpm
